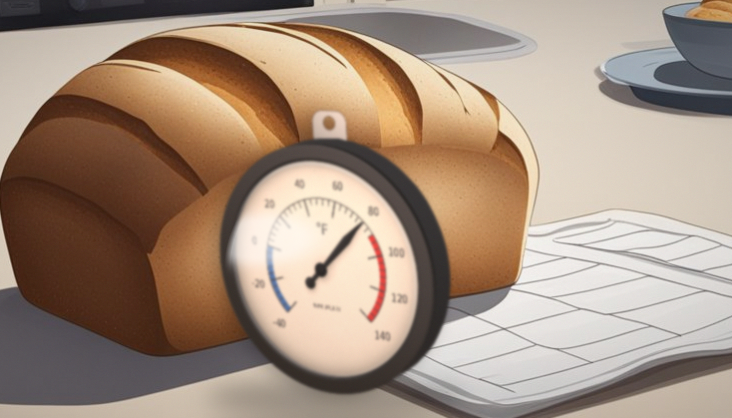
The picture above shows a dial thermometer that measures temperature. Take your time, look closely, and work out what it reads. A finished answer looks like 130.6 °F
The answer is 80 °F
